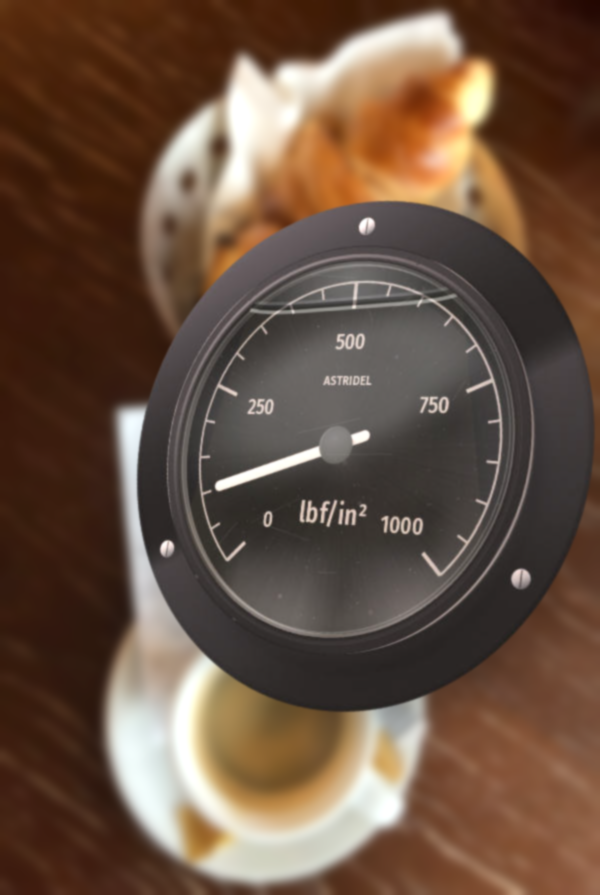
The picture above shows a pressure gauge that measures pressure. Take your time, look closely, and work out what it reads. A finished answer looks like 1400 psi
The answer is 100 psi
